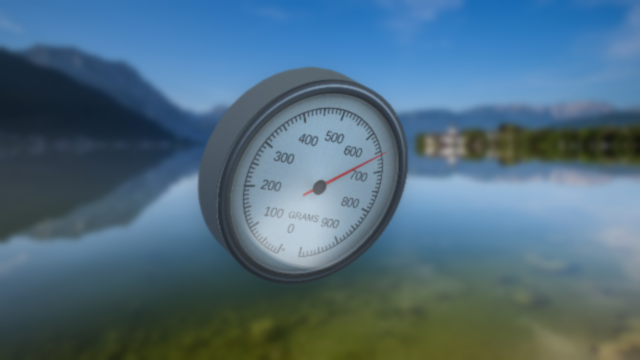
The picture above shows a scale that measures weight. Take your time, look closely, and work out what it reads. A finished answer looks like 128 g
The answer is 650 g
